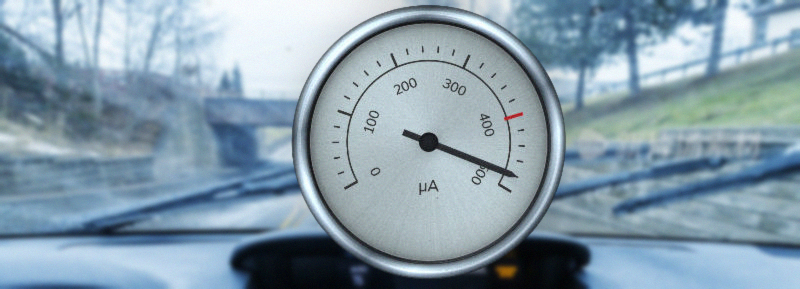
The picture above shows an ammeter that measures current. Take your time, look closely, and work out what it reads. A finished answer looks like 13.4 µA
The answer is 480 µA
